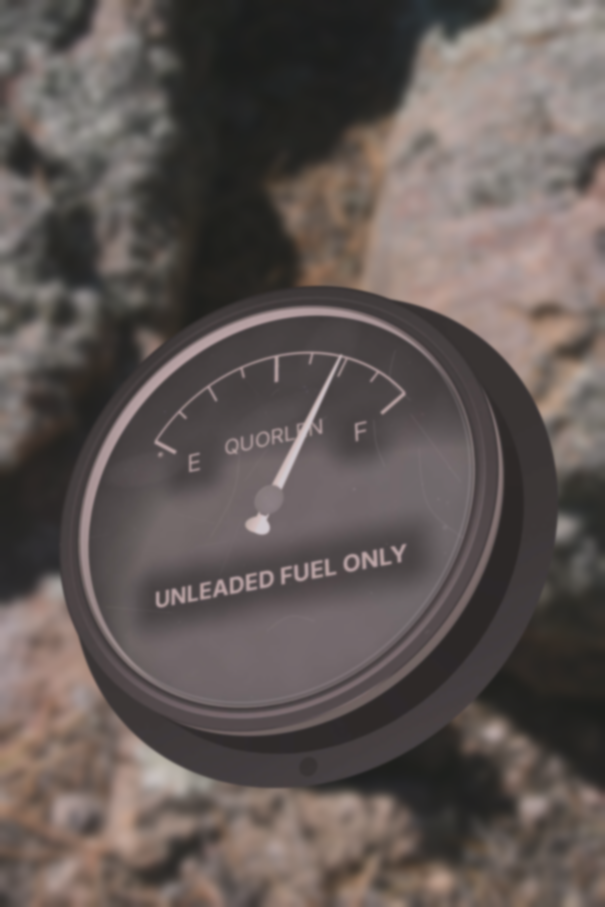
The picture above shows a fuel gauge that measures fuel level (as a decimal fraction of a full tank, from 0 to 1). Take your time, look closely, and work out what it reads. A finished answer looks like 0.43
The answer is 0.75
